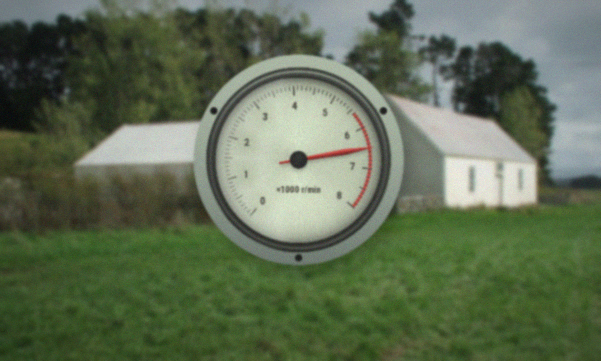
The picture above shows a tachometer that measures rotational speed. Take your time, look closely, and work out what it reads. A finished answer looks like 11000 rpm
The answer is 6500 rpm
